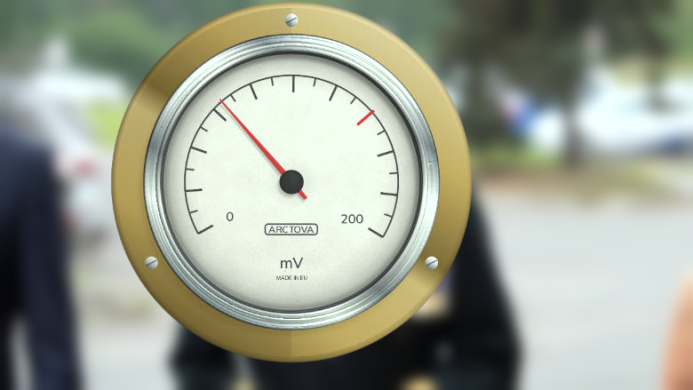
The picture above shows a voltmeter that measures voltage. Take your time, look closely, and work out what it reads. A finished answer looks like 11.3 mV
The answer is 65 mV
